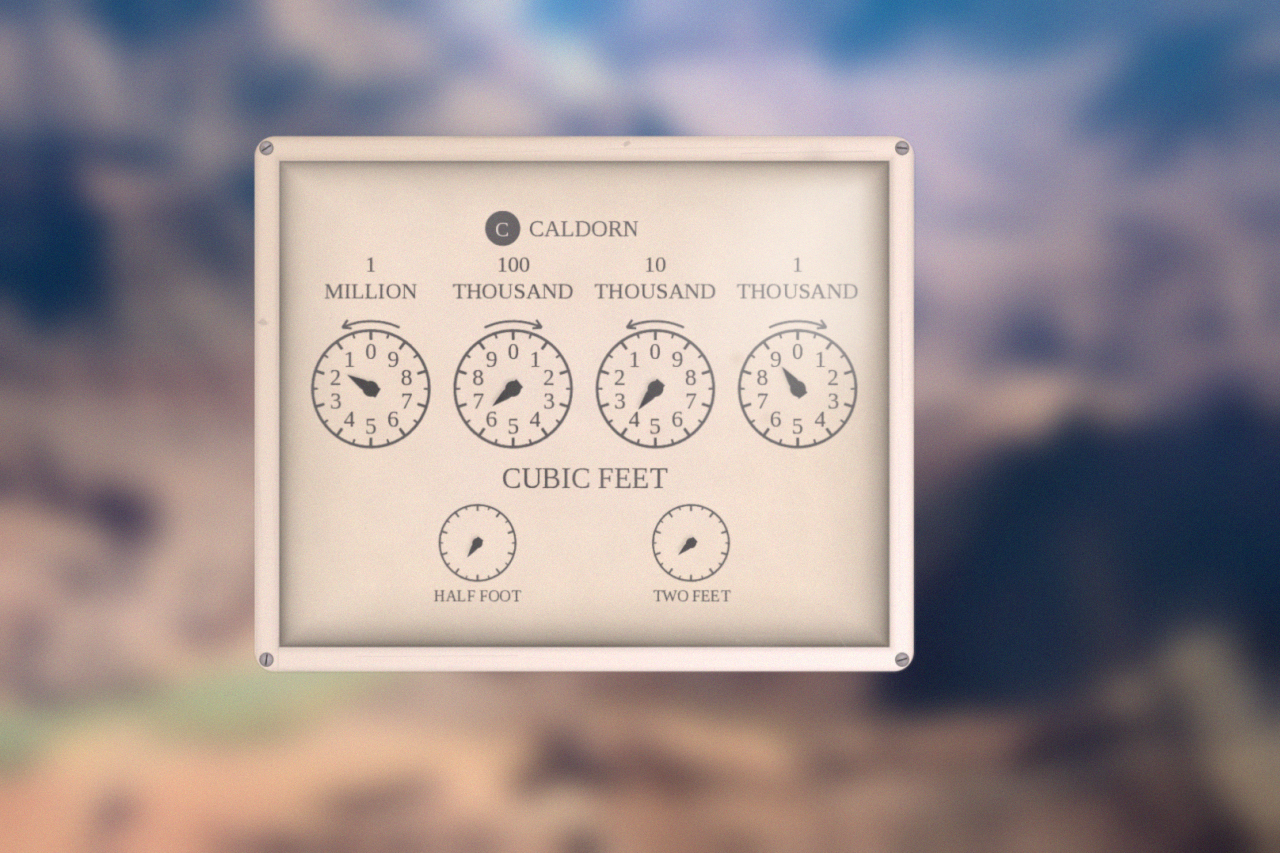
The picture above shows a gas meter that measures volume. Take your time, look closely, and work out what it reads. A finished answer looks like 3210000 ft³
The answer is 163900 ft³
